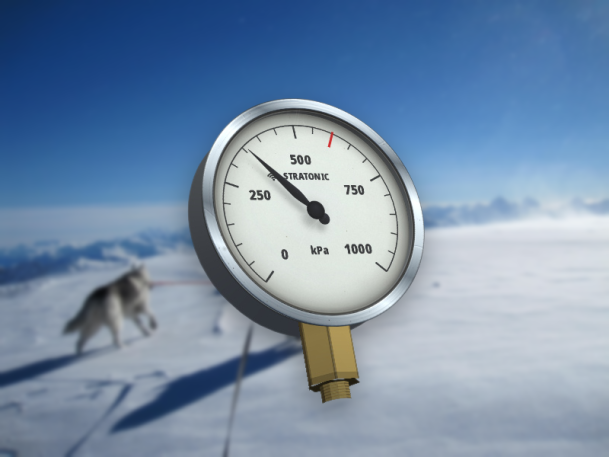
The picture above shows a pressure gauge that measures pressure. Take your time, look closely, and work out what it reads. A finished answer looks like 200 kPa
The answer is 350 kPa
